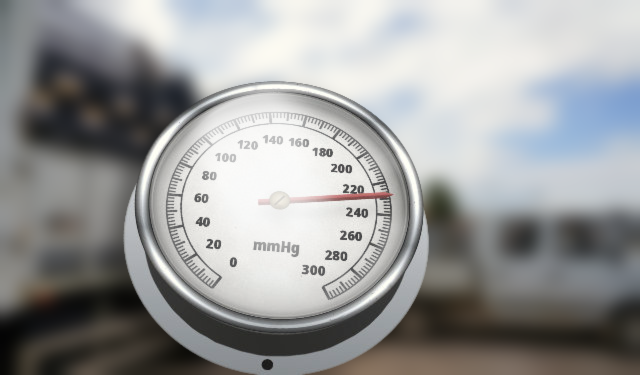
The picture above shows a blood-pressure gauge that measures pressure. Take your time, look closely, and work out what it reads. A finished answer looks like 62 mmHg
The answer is 230 mmHg
